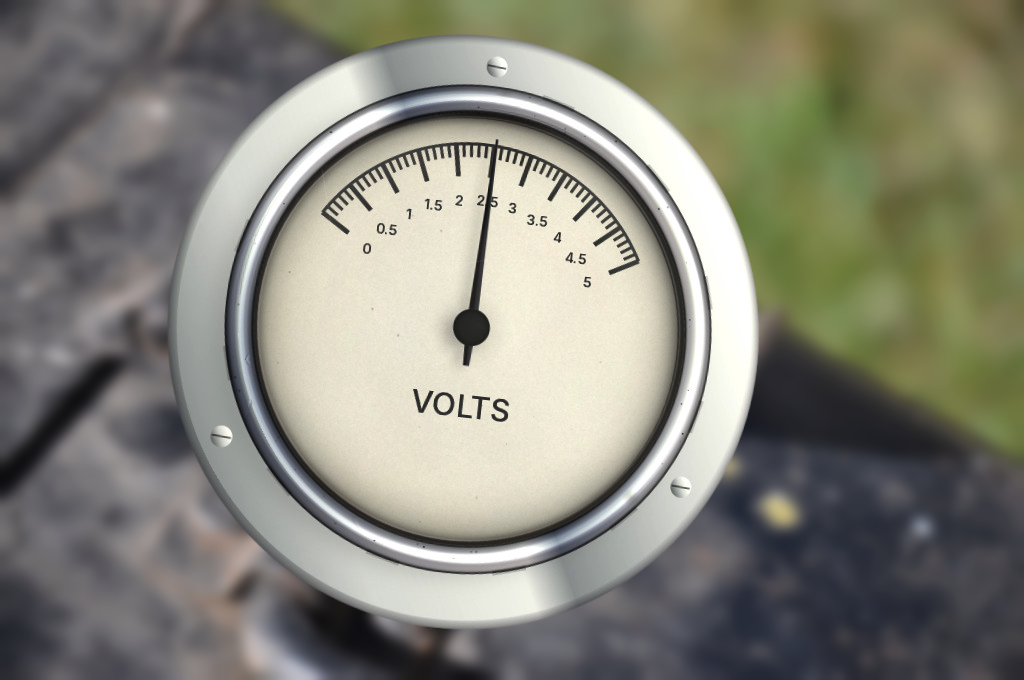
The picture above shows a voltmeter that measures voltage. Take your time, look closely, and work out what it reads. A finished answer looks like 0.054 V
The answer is 2.5 V
